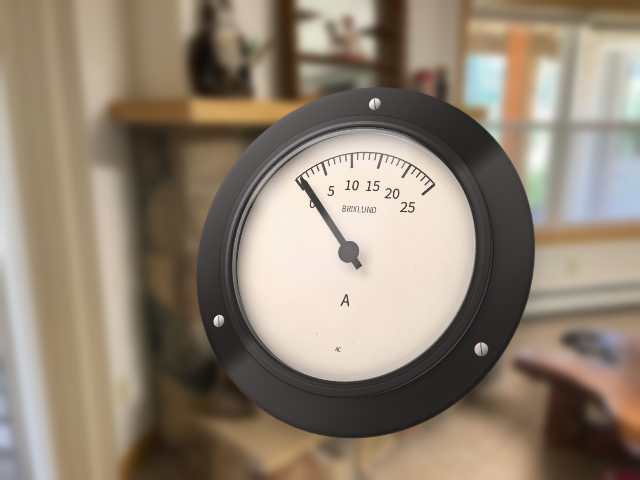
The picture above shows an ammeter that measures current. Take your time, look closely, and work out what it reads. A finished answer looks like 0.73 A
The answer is 1 A
